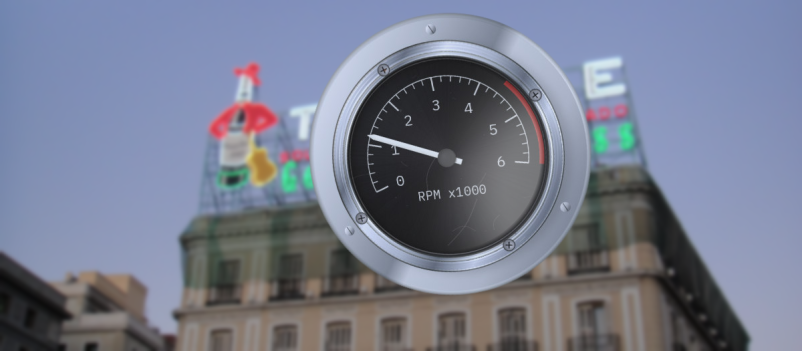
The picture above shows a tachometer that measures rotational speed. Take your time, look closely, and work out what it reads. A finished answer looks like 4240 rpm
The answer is 1200 rpm
